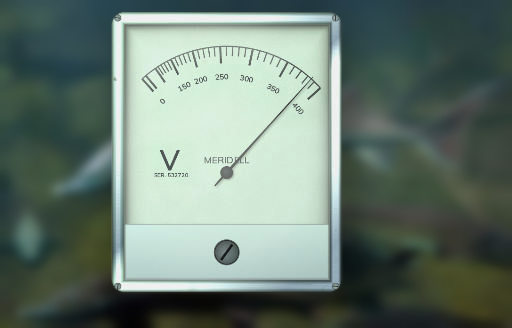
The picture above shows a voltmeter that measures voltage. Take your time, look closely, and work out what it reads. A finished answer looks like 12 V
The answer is 385 V
